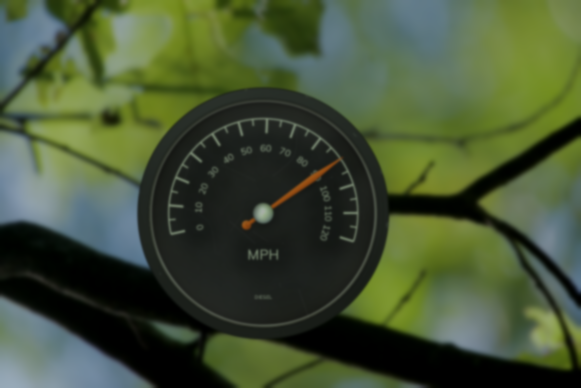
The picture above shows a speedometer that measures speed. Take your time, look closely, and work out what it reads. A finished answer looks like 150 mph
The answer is 90 mph
